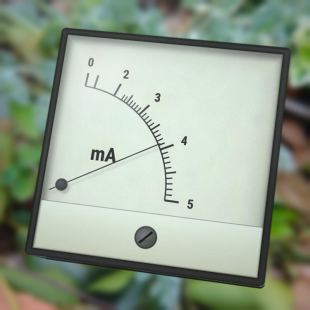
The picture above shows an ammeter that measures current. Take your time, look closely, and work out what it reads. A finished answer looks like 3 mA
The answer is 3.9 mA
